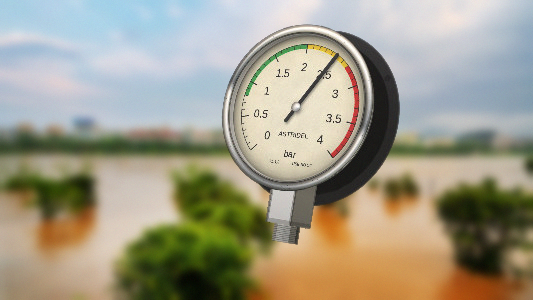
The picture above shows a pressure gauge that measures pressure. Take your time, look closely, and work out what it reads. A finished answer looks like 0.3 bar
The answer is 2.5 bar
